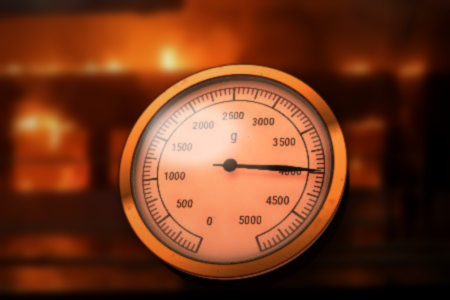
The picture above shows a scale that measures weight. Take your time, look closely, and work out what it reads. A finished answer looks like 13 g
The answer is 4000 g
